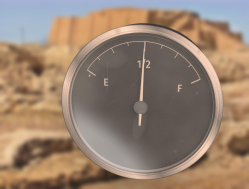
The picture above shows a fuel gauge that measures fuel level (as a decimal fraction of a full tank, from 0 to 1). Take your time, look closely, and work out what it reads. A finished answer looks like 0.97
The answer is 0.5
